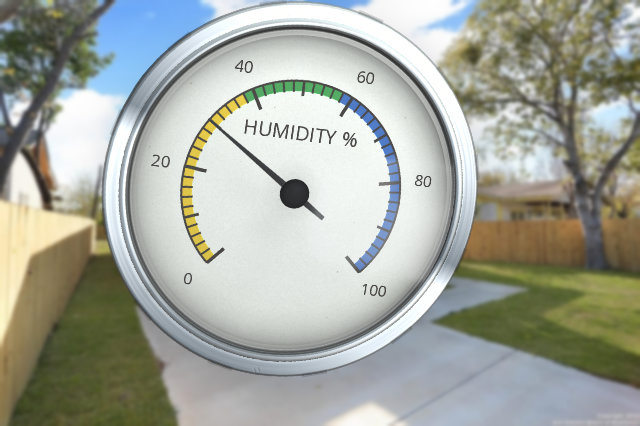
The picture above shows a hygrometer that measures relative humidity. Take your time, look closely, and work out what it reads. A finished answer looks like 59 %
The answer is 30 %
